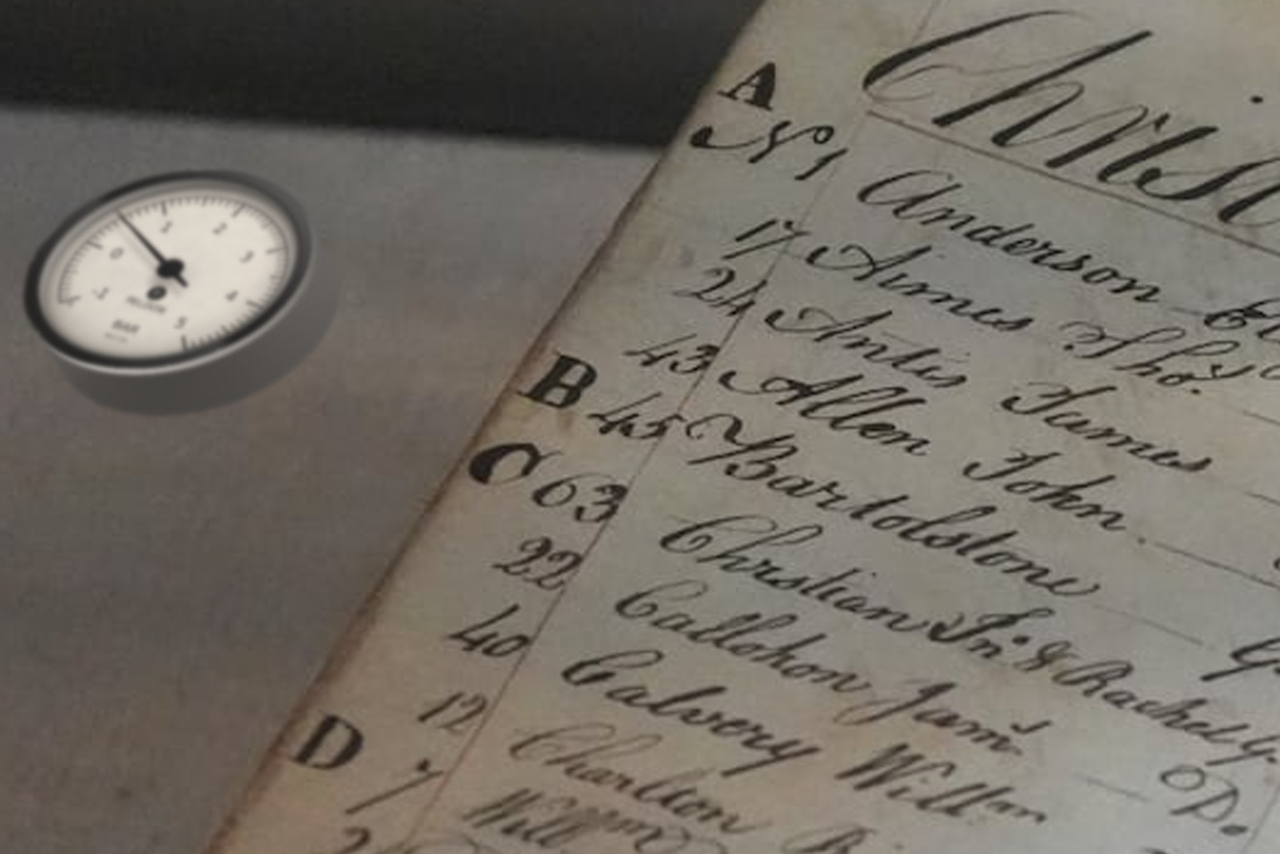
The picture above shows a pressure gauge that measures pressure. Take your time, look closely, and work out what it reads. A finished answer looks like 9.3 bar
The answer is 0.5 bar
